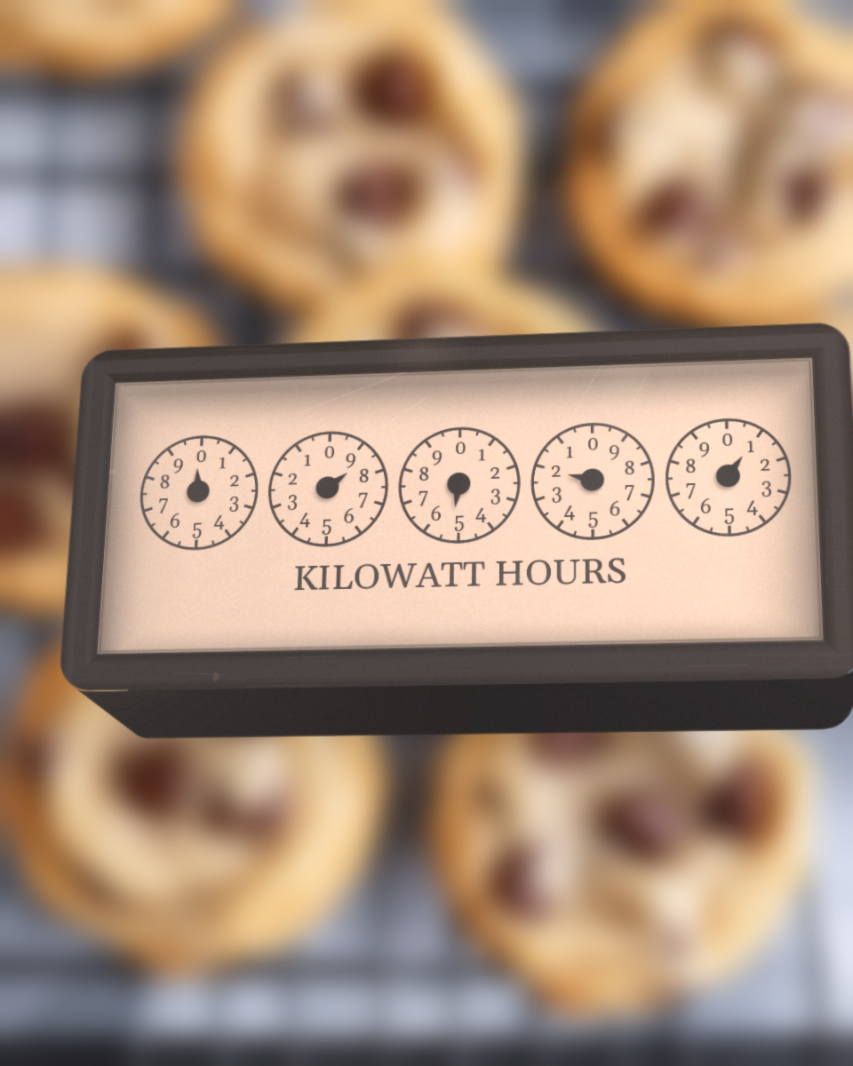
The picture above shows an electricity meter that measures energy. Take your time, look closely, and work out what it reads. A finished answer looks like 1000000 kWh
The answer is 98521 kWh
